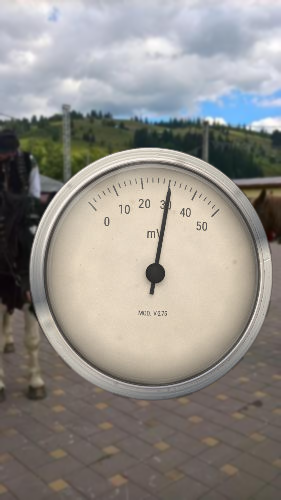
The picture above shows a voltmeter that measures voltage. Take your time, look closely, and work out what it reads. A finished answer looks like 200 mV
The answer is 30 mV
